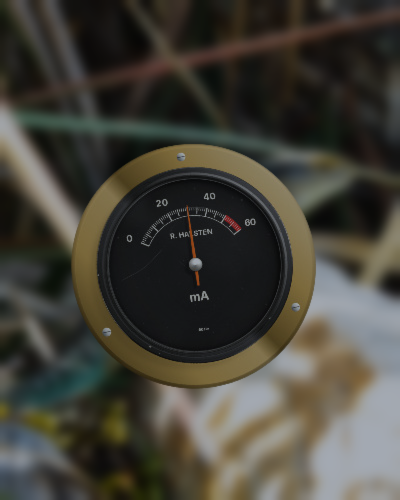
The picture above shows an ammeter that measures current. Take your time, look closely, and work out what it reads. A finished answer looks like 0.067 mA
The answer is 30 mA
